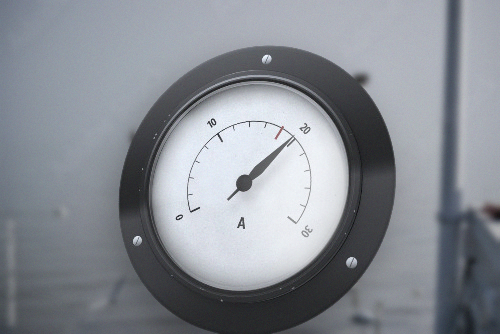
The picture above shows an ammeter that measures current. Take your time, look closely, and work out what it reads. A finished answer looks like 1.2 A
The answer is 20 A
